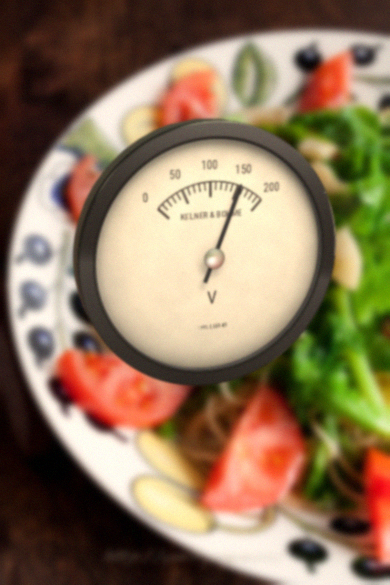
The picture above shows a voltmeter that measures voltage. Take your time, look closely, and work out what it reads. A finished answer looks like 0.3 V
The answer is 150 V
